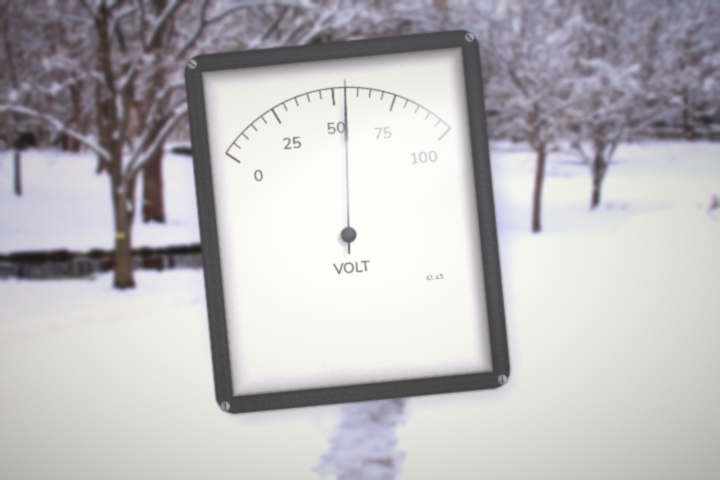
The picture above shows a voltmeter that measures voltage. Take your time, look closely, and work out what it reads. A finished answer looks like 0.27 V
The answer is 55 V
